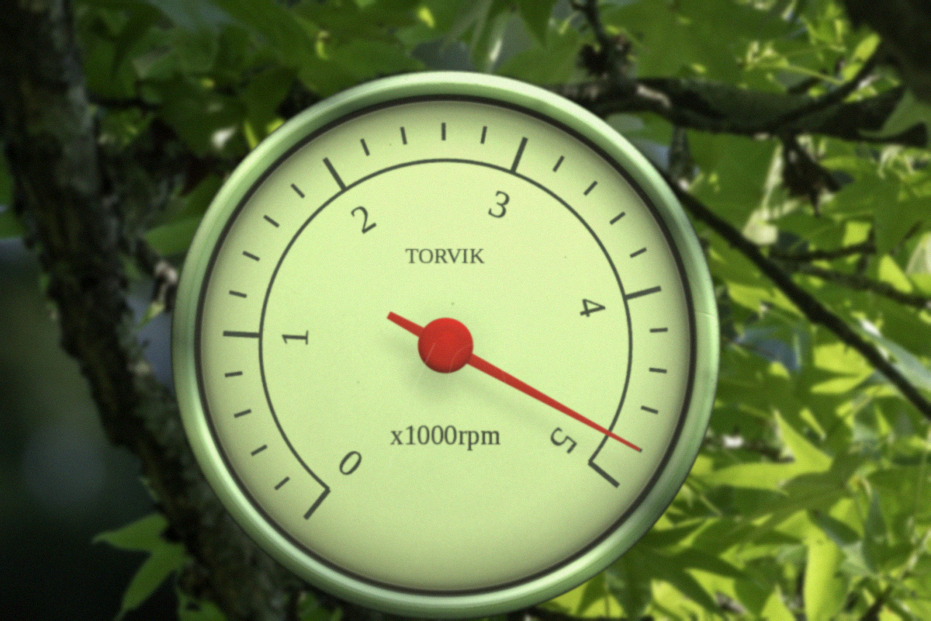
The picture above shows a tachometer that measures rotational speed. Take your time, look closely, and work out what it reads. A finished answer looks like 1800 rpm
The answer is 4800 rpm
